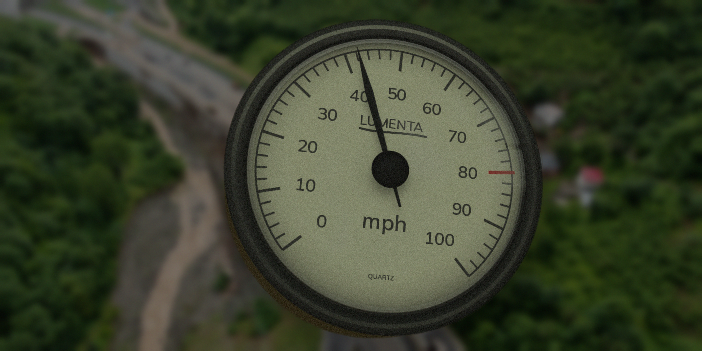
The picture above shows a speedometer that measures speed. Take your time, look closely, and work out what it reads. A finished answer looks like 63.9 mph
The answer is 42 mph
